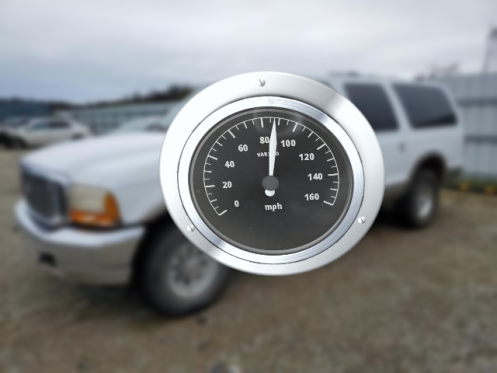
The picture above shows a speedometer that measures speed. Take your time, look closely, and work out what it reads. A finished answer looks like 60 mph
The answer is 87.5 mph
